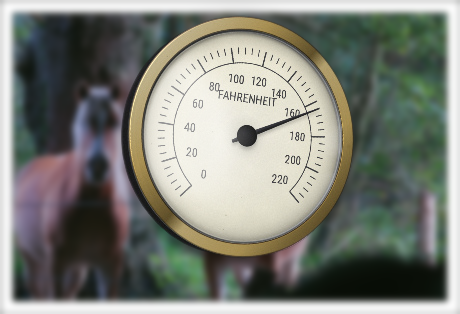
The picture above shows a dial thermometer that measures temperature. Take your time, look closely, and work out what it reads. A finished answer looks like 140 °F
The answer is 164 °F
